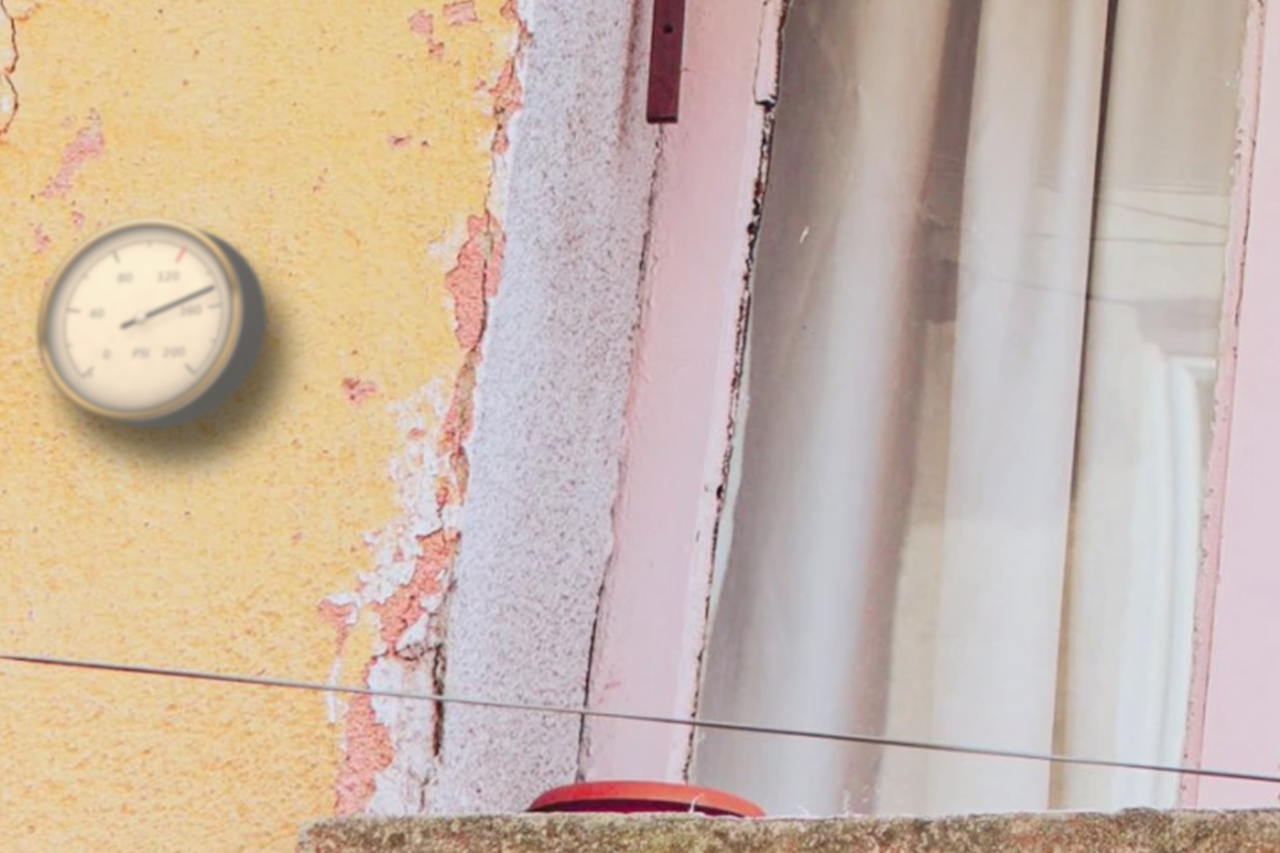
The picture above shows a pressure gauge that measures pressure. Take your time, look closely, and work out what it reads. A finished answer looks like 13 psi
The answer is 150 psi
